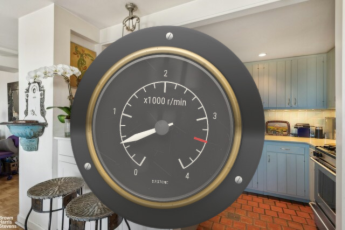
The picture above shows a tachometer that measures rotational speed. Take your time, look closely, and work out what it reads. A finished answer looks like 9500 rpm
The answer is 500 rpm
